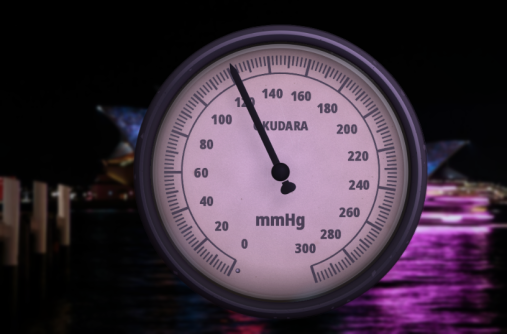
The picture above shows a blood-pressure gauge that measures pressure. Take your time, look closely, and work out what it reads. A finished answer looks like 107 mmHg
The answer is 122 mmHg
